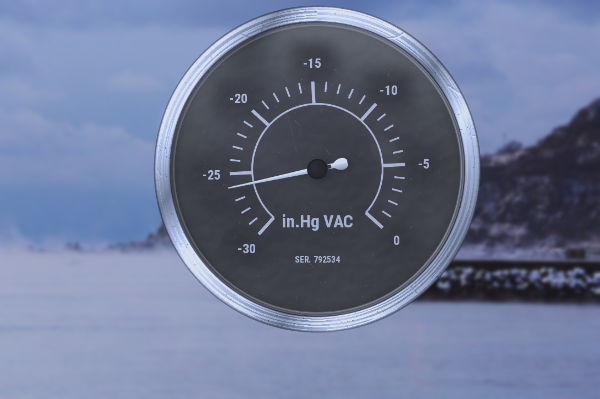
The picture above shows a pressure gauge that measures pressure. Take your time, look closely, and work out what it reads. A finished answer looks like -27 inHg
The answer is -26 inHg
